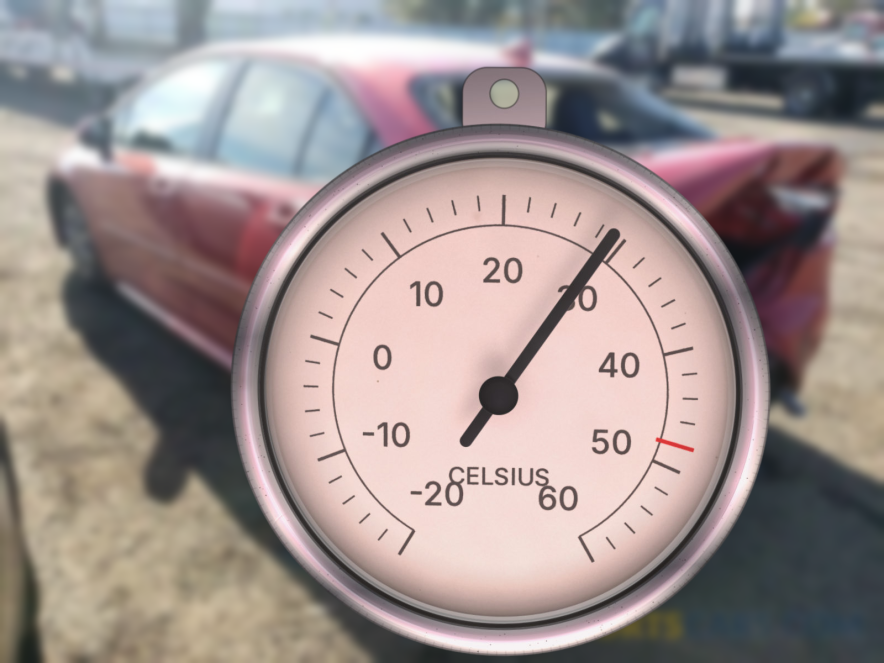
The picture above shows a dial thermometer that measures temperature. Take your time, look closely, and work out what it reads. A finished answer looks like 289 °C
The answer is 29 °C
